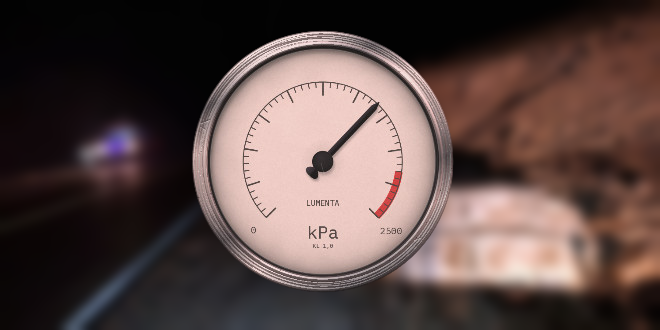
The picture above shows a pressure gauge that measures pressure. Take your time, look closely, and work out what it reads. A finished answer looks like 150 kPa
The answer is 1650 kPa
